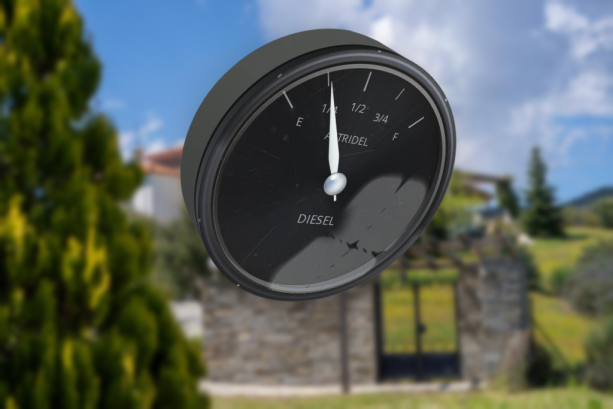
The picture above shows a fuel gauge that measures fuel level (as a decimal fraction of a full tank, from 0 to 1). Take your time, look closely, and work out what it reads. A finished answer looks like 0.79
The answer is 0.25
